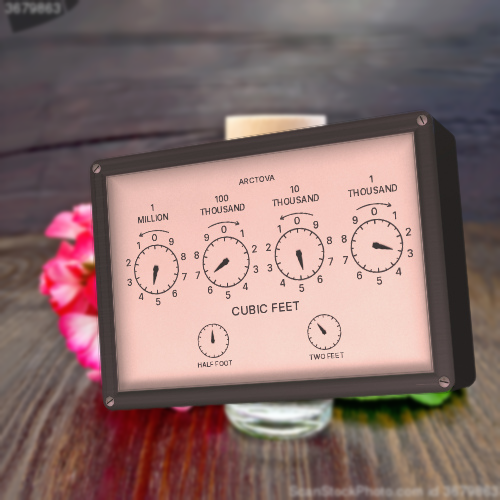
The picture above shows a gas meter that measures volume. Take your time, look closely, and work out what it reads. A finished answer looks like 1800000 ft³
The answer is 465300 ft³
